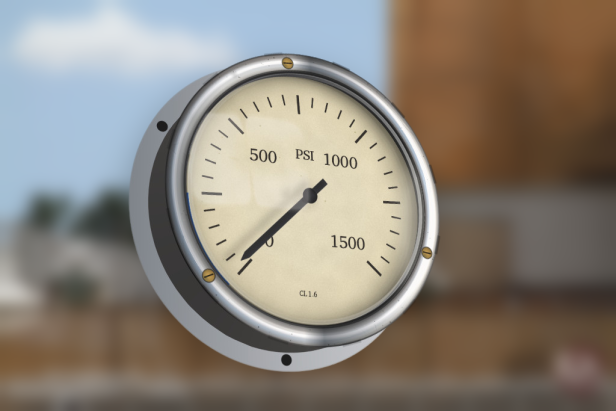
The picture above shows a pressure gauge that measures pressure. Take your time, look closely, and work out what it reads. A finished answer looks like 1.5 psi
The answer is 25 psi
